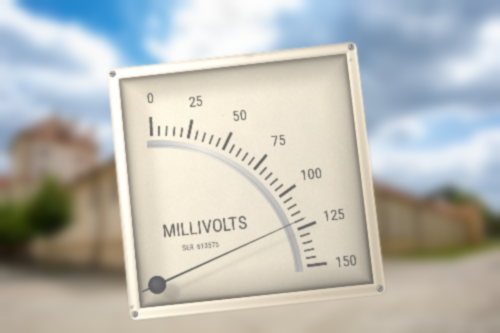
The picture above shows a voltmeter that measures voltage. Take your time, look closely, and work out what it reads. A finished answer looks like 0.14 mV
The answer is 120 mV
